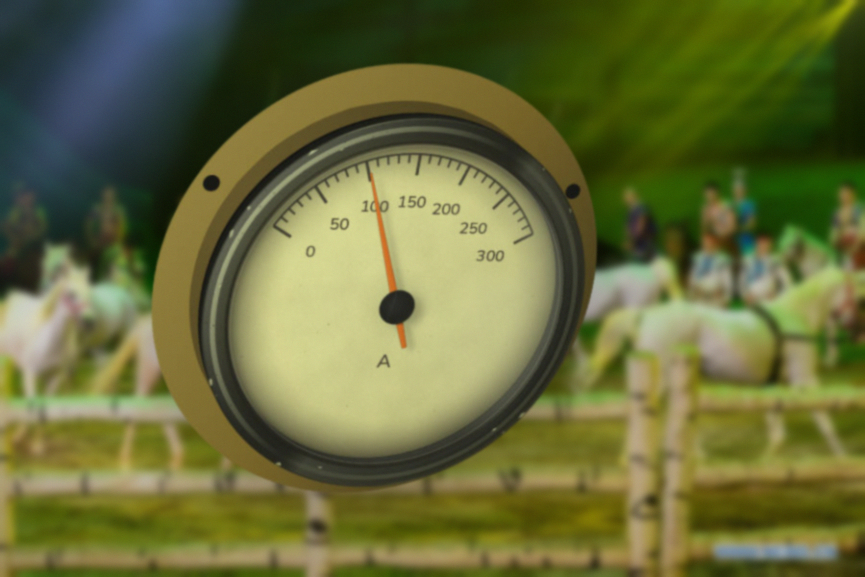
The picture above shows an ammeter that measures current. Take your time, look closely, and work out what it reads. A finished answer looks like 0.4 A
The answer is 100 A
